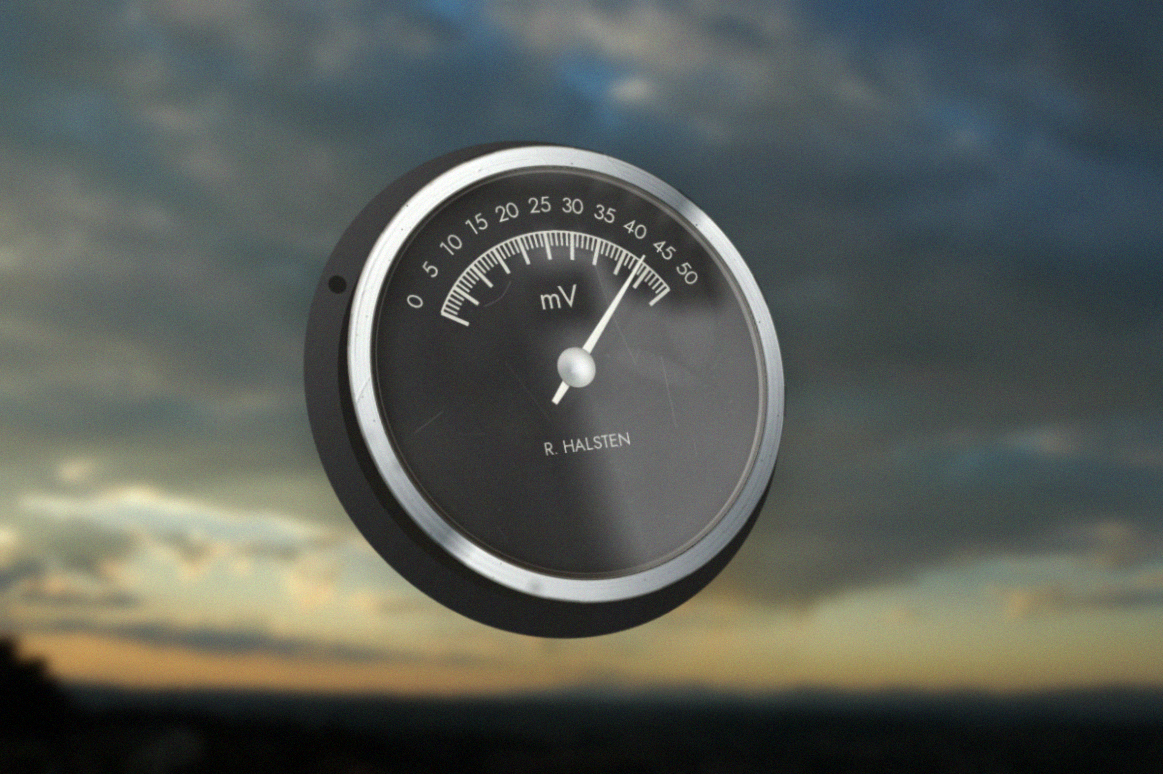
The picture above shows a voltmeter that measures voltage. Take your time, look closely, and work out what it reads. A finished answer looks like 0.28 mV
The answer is 43 mV
